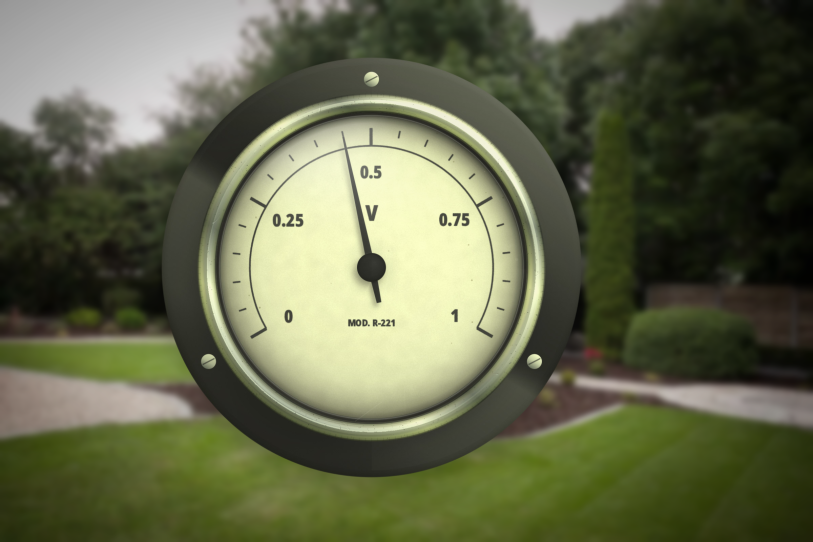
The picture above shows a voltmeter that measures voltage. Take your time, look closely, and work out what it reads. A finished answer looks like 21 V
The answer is 0.45 V
